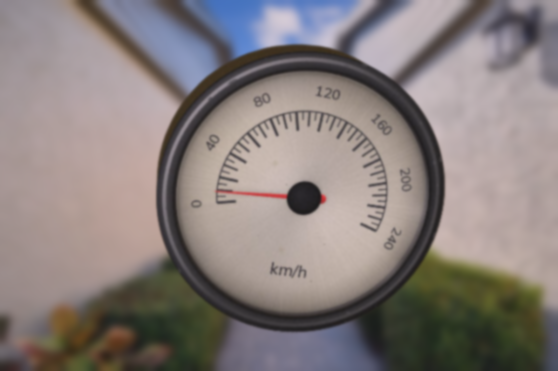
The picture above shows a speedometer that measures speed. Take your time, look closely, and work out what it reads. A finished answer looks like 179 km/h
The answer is 10 km/h
